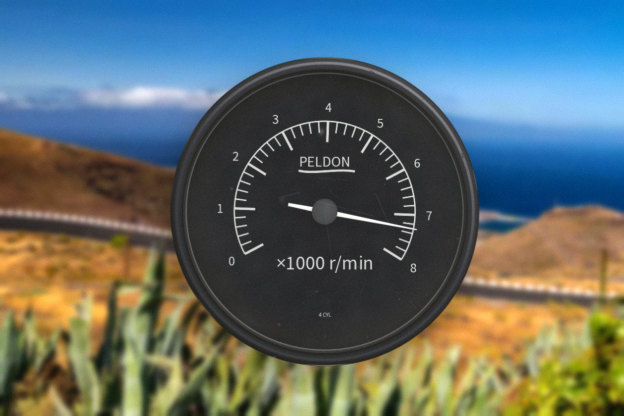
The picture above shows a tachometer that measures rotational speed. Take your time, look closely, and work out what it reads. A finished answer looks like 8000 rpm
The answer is 7300 rpm
